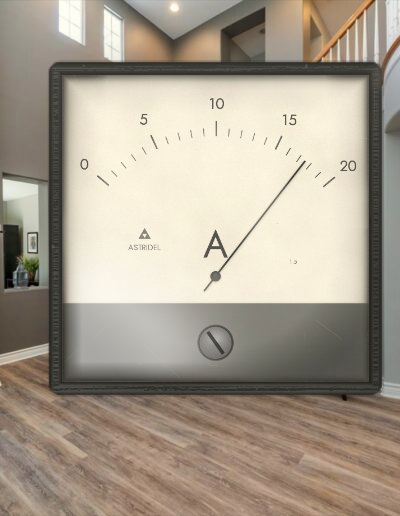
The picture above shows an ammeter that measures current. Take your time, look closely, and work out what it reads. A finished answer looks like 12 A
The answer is 17.5 A
